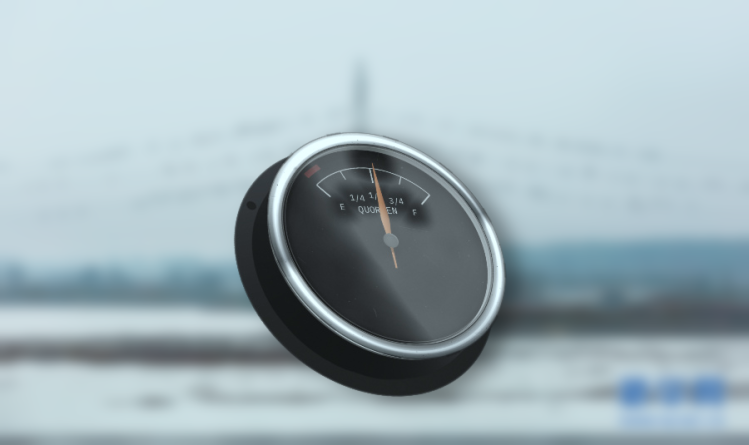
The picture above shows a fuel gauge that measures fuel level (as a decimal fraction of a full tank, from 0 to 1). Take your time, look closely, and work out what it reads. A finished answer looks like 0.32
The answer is 0.5
